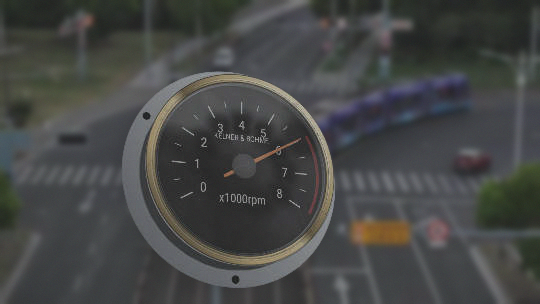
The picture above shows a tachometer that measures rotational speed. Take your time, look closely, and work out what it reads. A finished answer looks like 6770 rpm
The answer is 6000 rpm
